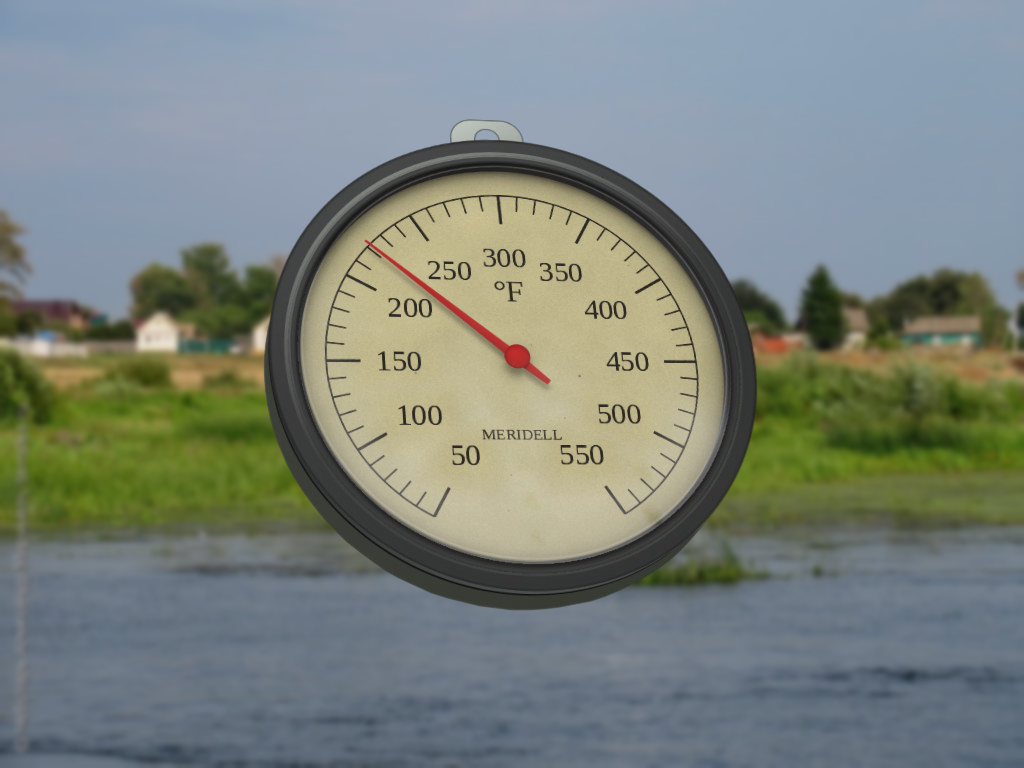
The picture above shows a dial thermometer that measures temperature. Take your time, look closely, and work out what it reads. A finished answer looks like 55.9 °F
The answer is 220 °F
